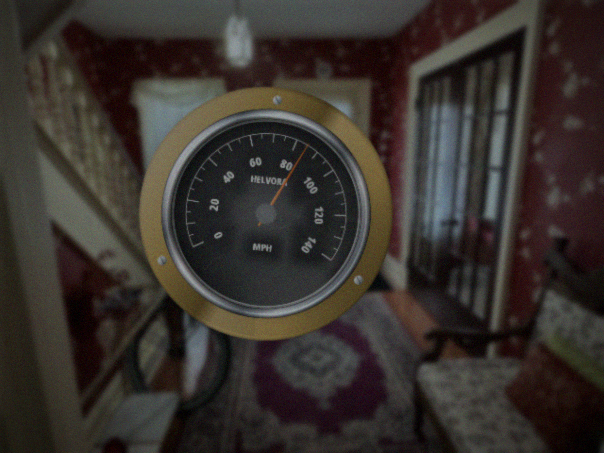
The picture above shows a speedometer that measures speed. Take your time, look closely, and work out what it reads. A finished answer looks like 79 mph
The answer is 85 mph
